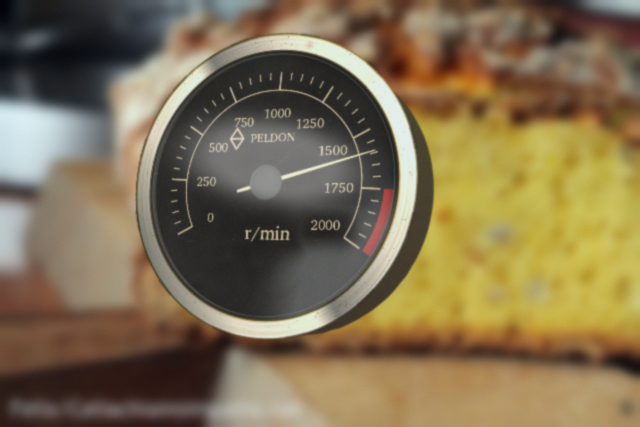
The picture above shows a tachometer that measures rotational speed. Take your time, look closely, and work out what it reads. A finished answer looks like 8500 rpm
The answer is 1600 rpm
